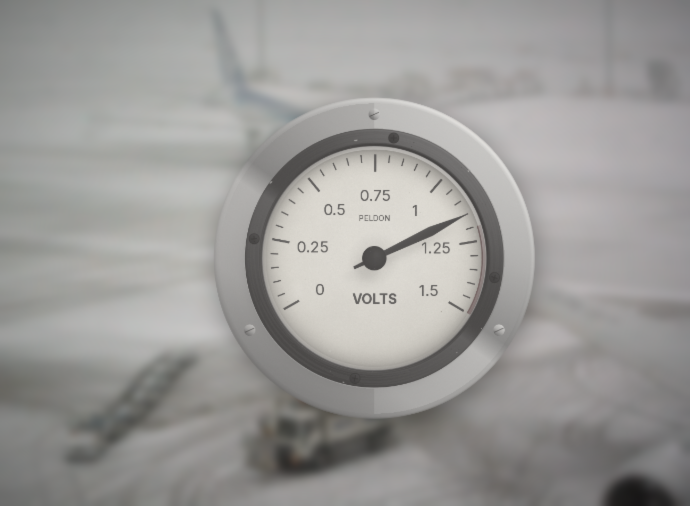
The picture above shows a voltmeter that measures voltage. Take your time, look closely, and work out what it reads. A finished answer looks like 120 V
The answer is 1.15 V
